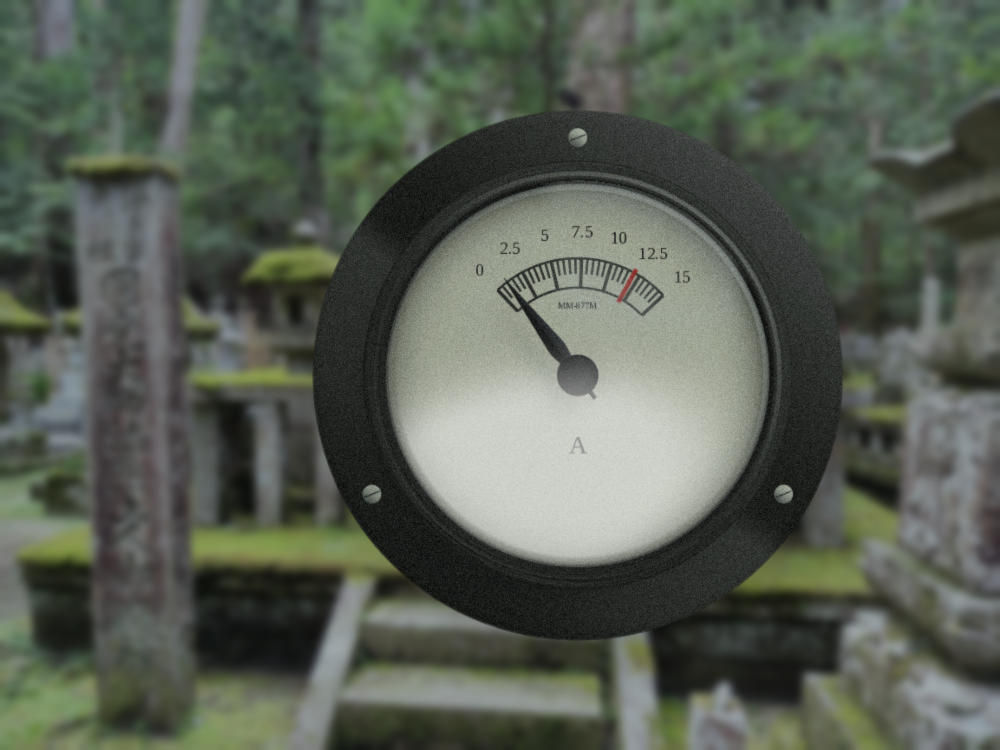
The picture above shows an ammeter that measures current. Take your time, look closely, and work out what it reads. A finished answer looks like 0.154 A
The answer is 1 A
